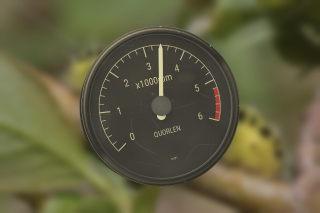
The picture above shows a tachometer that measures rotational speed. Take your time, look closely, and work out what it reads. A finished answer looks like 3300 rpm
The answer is 3400 rpm
